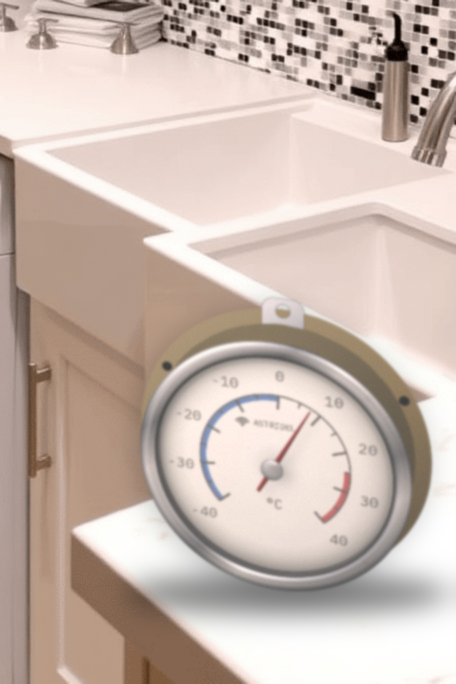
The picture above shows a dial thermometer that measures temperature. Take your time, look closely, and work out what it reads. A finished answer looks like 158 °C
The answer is 7.5 °C
